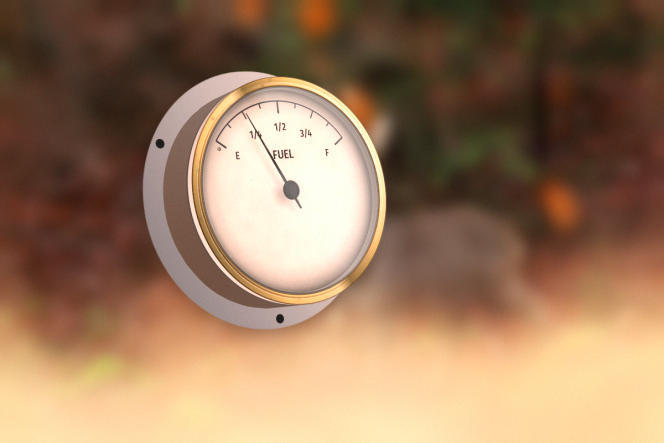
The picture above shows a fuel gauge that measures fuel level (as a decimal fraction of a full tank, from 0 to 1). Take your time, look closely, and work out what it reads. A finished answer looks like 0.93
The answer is 0.25
